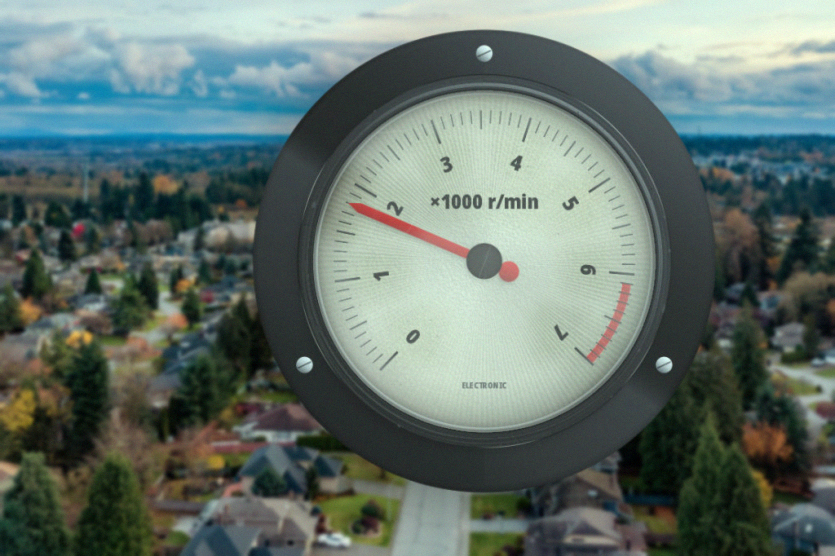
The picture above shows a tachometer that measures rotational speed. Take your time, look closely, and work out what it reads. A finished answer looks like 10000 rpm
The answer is 1800 rpm
